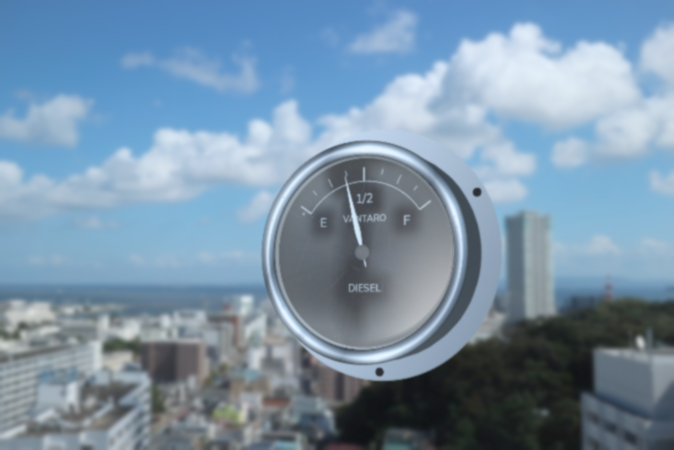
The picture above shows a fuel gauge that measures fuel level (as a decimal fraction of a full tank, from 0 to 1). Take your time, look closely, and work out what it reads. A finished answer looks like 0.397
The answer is 0.375
